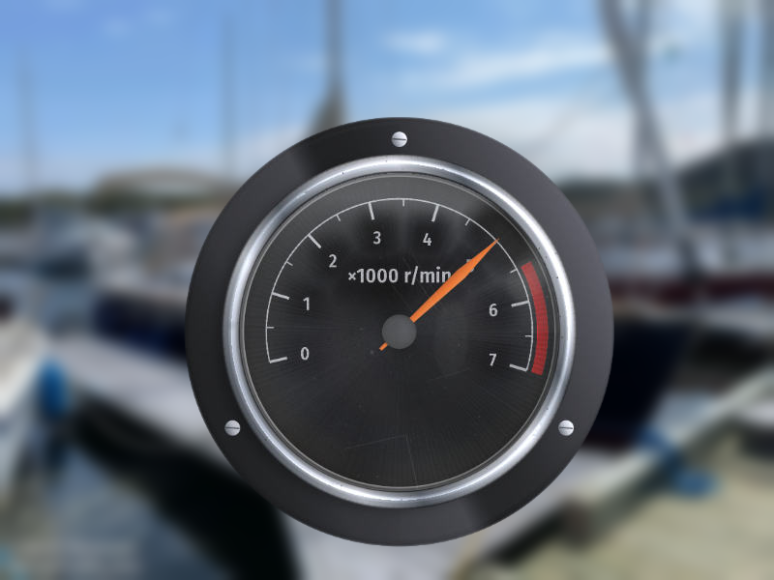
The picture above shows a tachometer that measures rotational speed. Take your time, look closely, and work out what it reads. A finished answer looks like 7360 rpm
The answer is 5000 rpm
